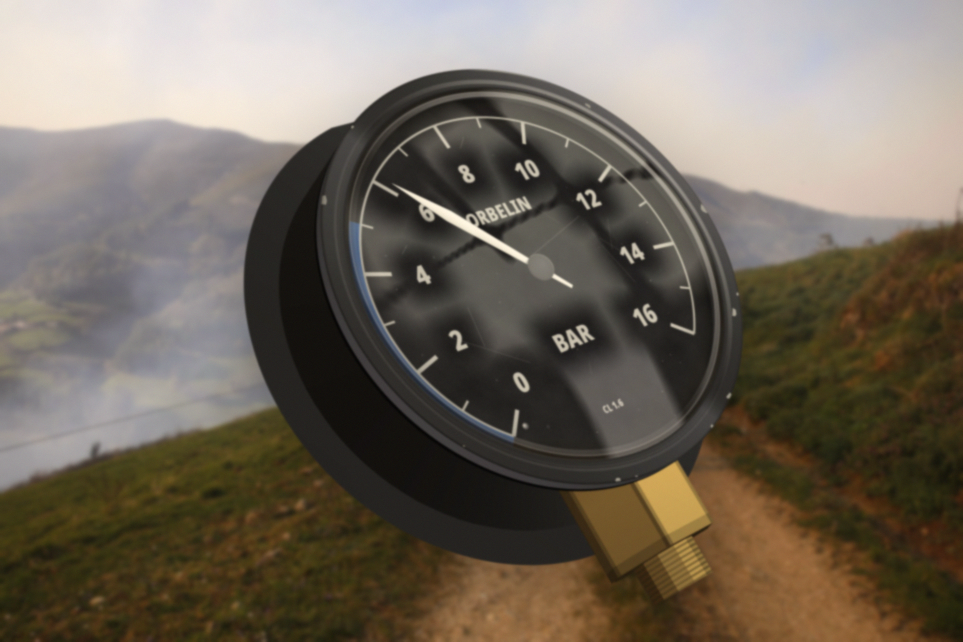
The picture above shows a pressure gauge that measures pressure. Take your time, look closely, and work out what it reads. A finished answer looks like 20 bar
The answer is 6 bar
